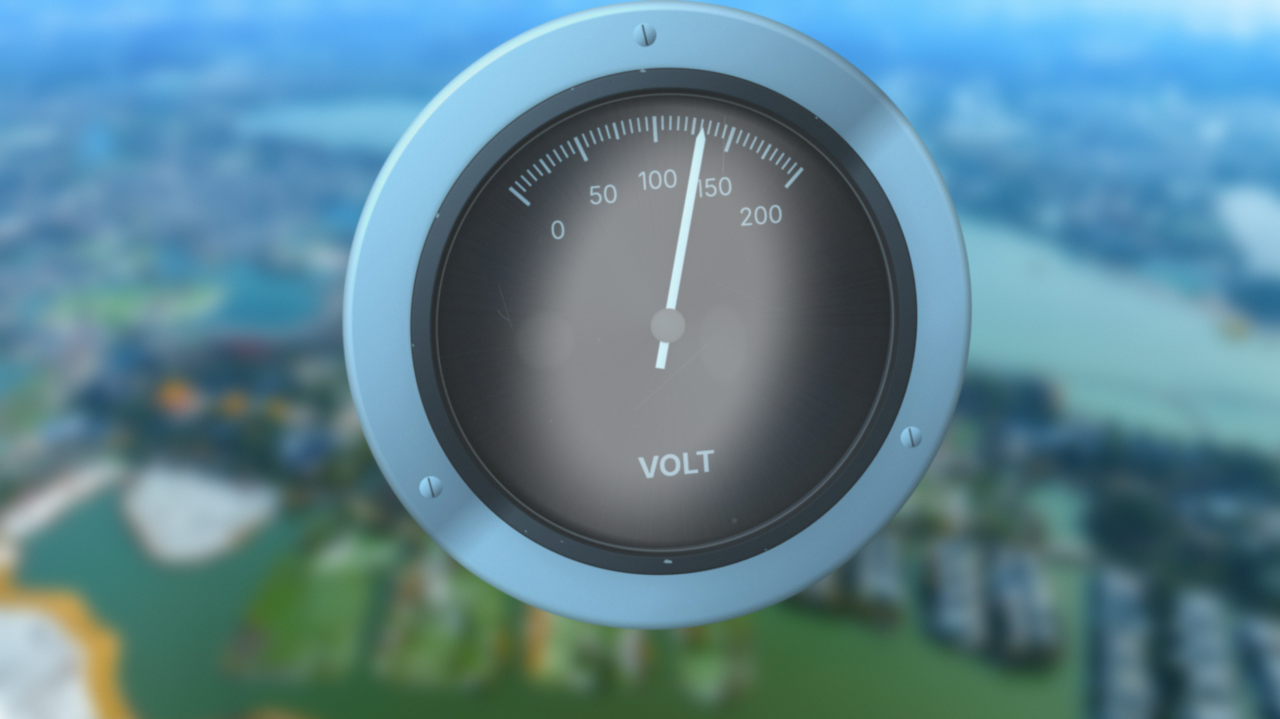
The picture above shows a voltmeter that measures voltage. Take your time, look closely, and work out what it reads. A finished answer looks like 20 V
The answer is 130 V
